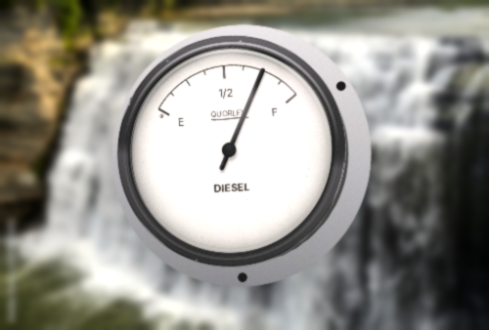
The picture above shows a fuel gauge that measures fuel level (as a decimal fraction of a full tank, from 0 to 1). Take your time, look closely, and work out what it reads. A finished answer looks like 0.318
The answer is 0.75
